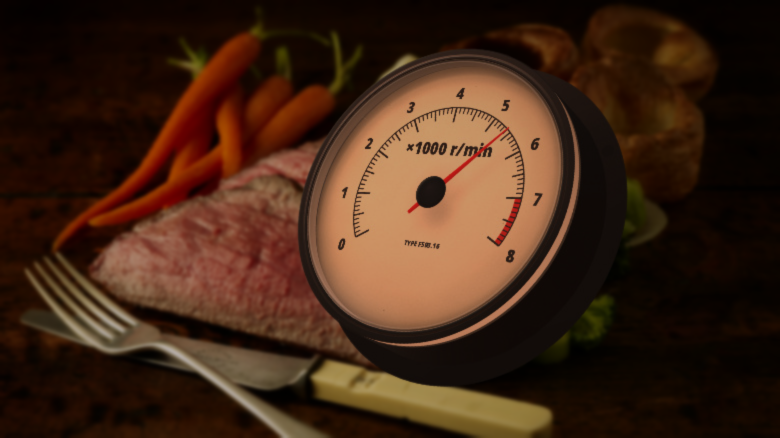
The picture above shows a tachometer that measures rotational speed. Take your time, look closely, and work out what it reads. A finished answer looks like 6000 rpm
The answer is 5500 rpm
